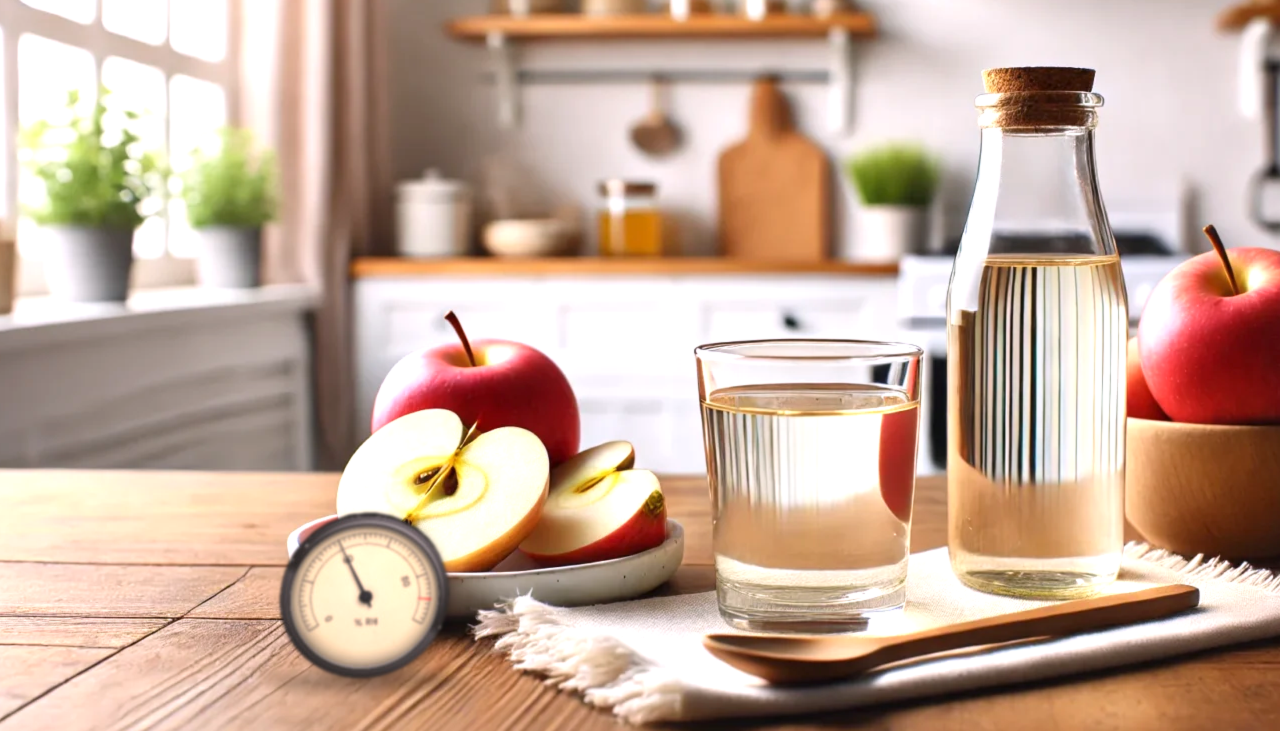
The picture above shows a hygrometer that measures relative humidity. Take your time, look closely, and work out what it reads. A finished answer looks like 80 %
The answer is 40 %
